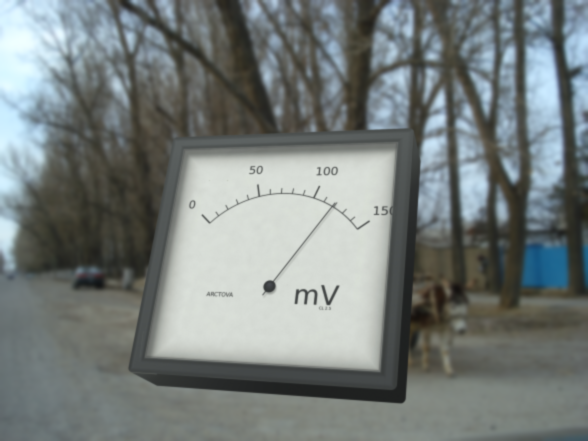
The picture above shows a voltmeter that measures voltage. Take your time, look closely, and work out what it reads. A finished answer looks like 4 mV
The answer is 120 mV
